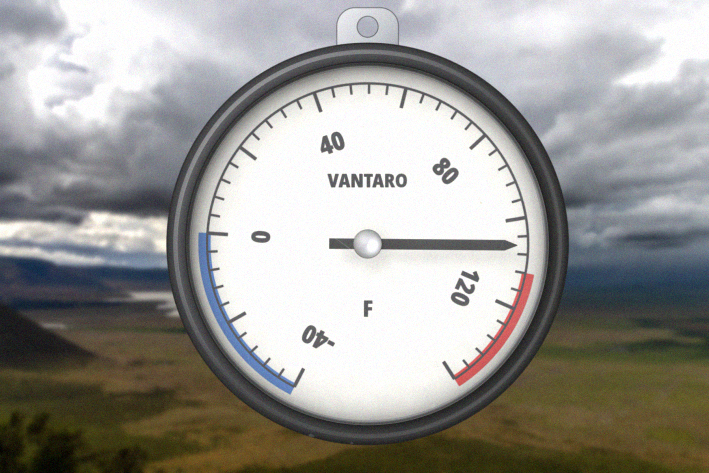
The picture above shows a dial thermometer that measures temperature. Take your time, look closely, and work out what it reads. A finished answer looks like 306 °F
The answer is 106 °F
